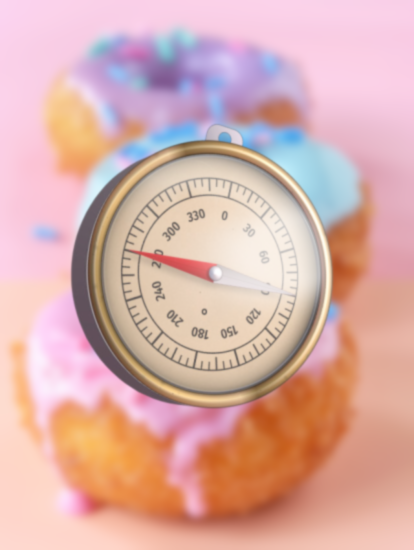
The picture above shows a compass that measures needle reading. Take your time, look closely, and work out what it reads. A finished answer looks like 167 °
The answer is 270 °
